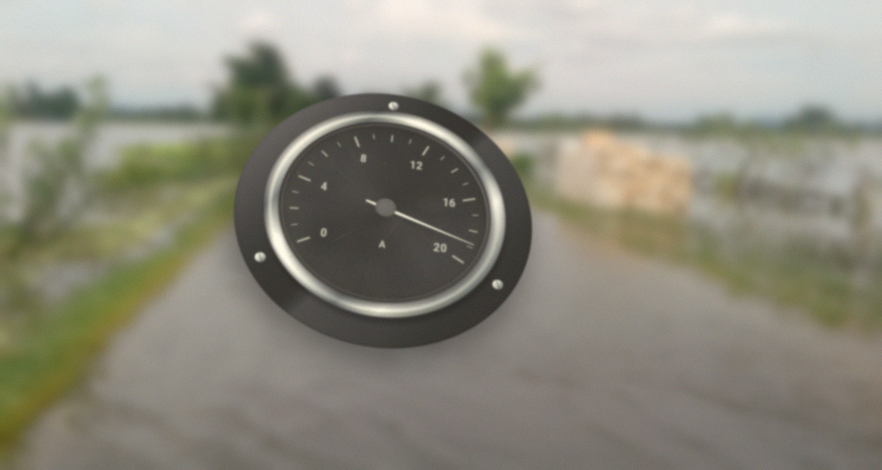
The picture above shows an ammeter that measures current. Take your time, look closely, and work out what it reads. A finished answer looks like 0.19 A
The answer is 19 A
